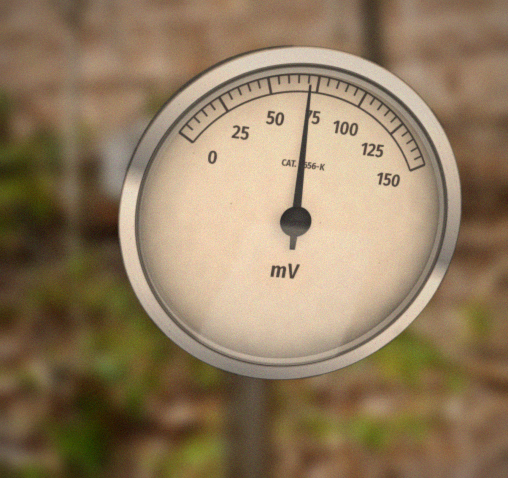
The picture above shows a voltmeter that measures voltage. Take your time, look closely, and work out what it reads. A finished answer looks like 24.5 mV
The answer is 70 mV
